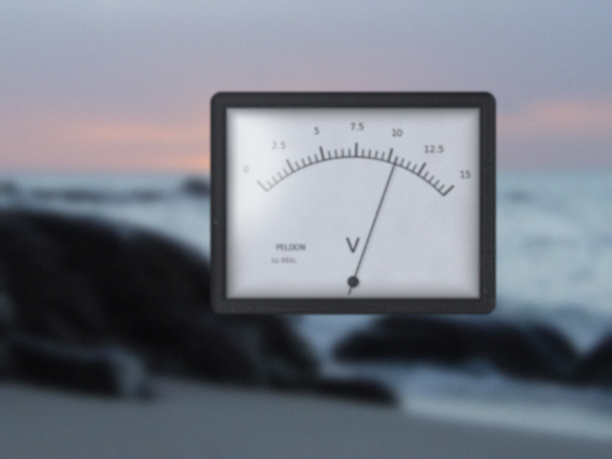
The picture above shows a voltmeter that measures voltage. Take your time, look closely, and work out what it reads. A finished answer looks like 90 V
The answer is 10.5 V
